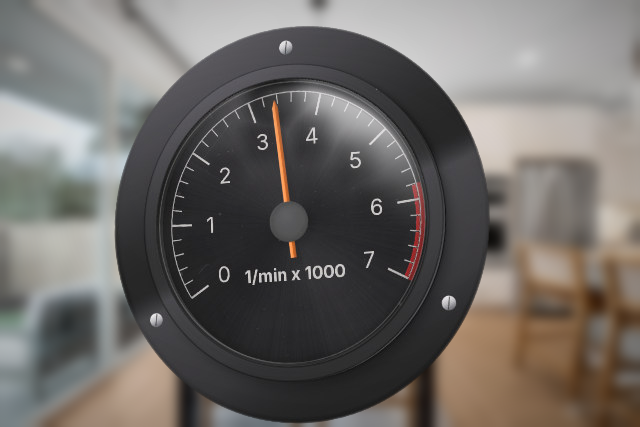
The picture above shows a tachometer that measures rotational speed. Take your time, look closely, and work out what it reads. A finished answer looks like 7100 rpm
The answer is 3400 rpm
